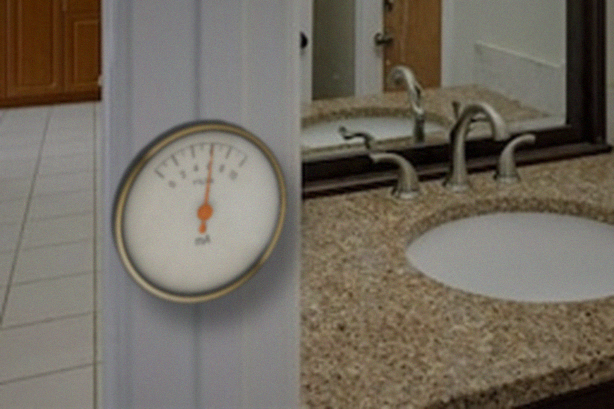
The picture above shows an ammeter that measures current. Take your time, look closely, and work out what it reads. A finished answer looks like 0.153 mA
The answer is 6 mA
